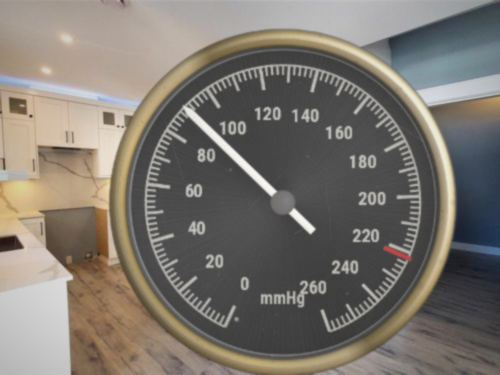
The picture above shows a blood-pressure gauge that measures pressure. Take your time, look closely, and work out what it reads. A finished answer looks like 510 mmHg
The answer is 90 mmHg
